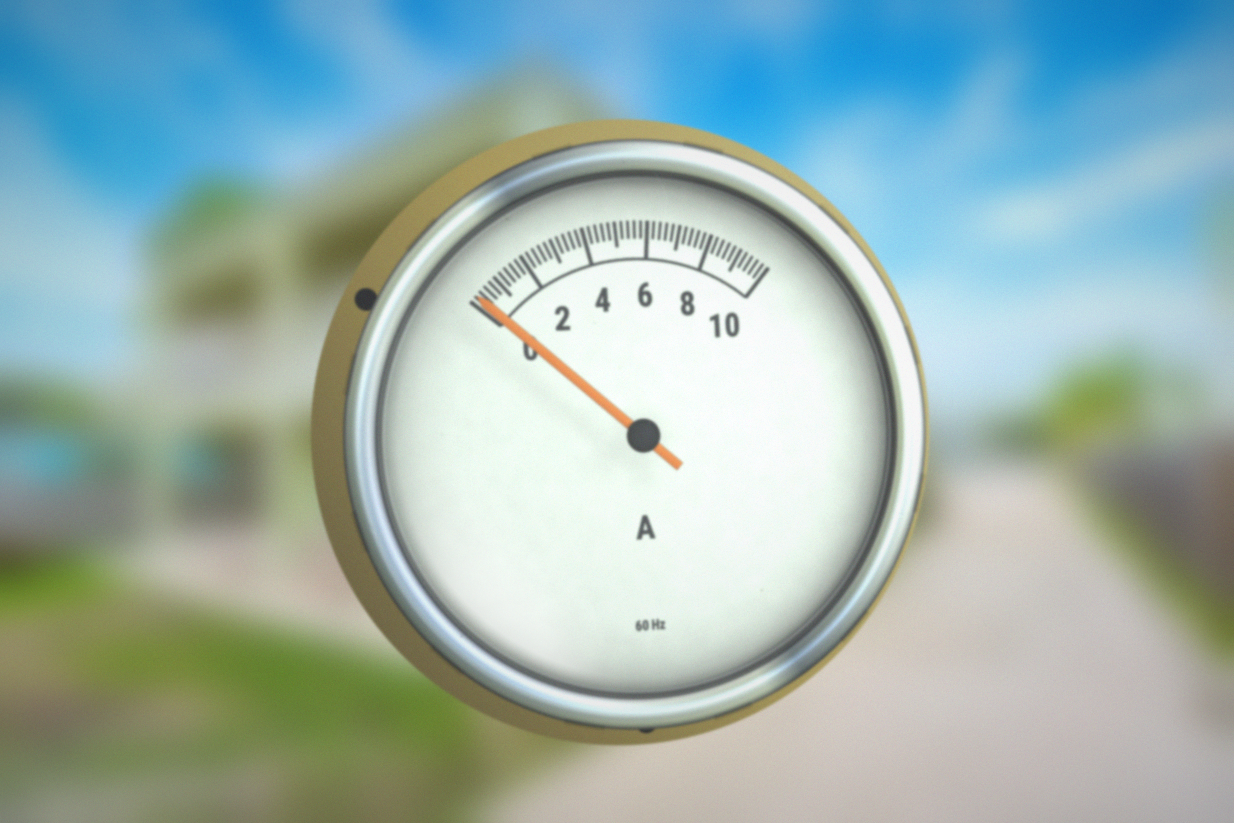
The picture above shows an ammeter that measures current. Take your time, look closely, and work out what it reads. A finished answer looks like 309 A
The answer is 0.2 A
